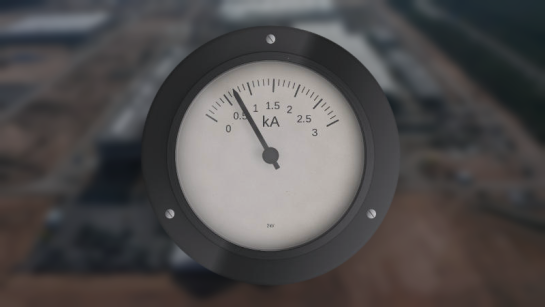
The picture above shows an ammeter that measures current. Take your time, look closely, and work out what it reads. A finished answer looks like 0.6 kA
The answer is 0.7 kA
